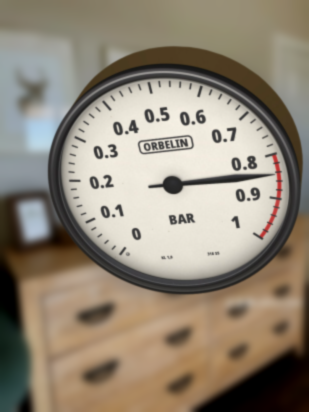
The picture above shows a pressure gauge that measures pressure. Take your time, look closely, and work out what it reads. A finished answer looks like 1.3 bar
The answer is 0.84 bar
